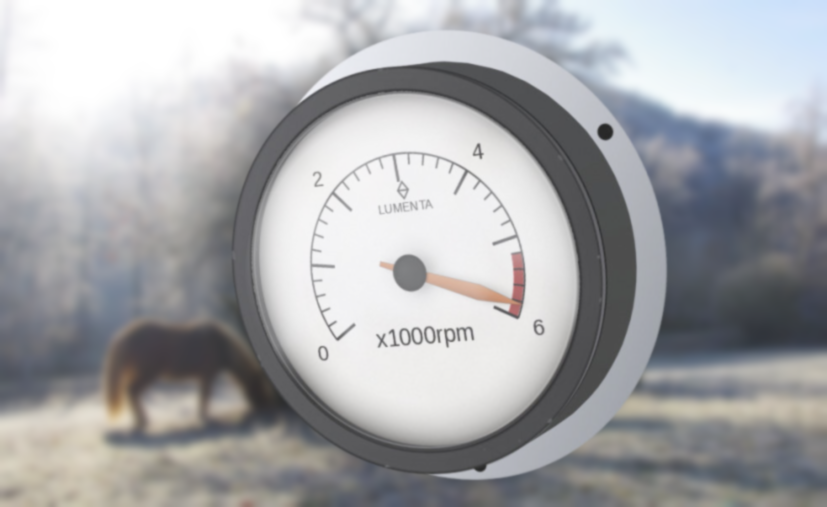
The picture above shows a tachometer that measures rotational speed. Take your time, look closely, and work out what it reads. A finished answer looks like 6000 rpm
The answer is 5800 rpm
